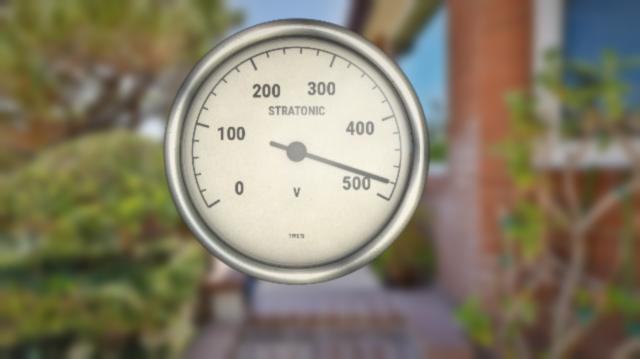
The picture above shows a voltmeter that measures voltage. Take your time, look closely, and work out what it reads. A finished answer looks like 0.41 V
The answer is 480 V
